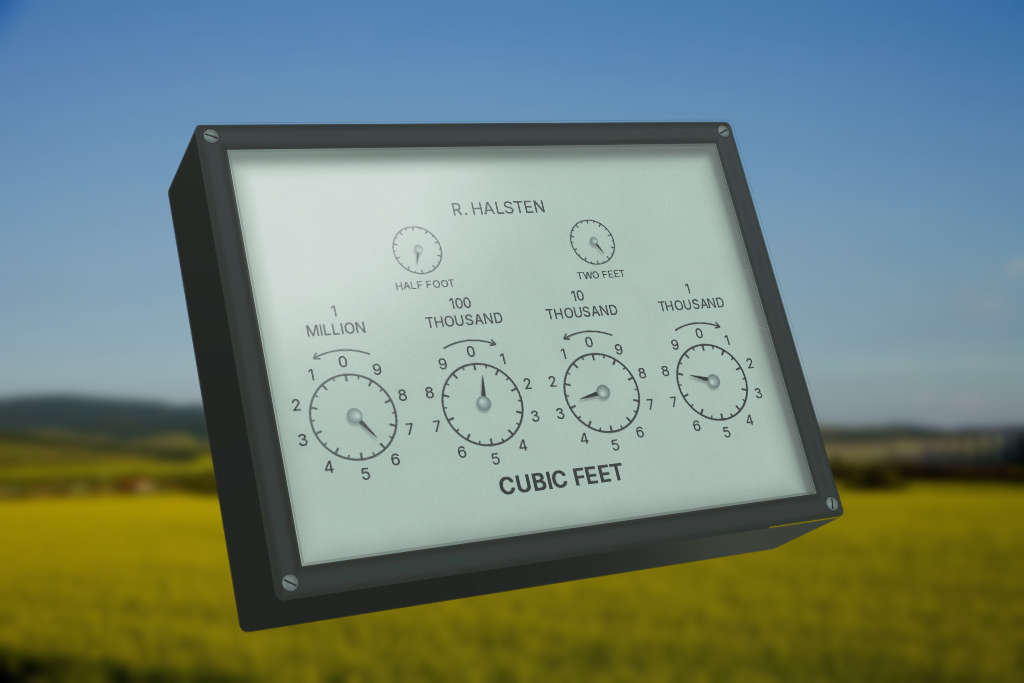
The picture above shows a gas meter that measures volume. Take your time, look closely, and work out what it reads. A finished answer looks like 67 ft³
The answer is 602800 ft³
